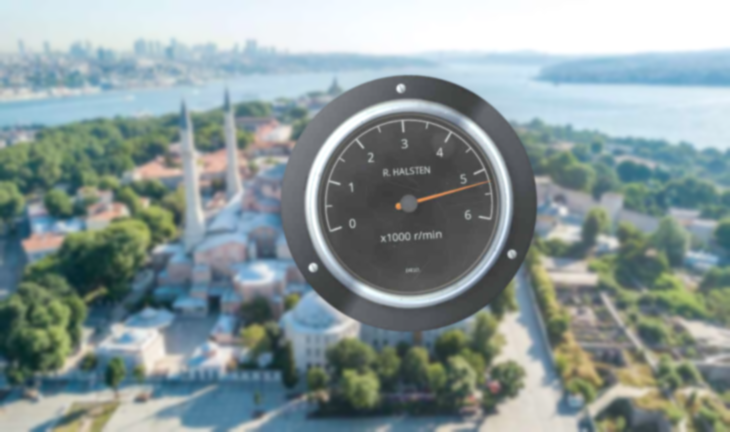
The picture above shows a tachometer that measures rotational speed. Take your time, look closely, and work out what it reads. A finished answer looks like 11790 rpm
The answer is 5250 rpm
